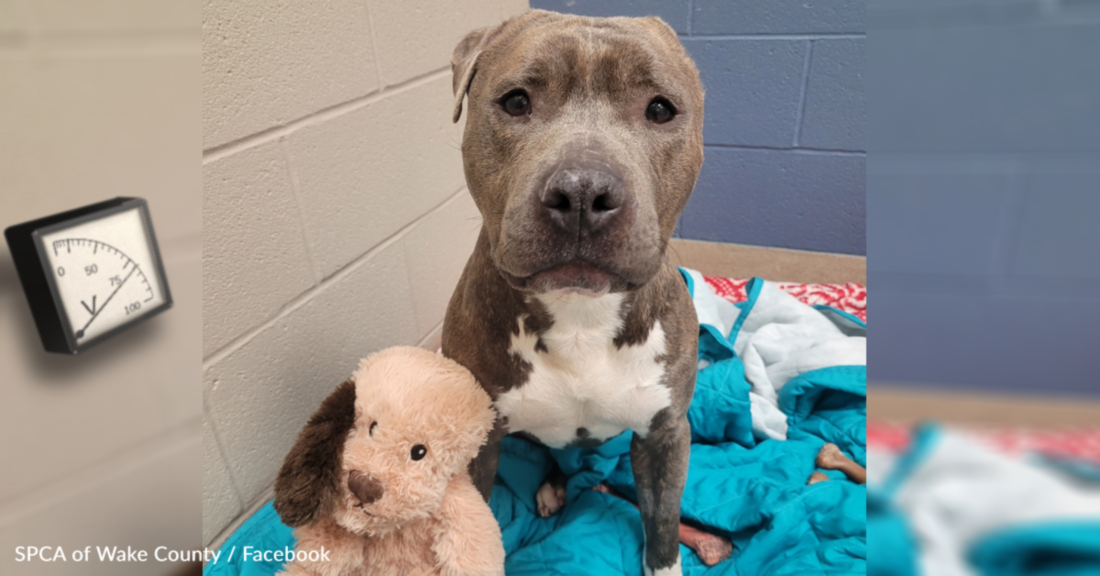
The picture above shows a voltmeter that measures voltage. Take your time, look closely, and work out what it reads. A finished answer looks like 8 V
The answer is 80 V
